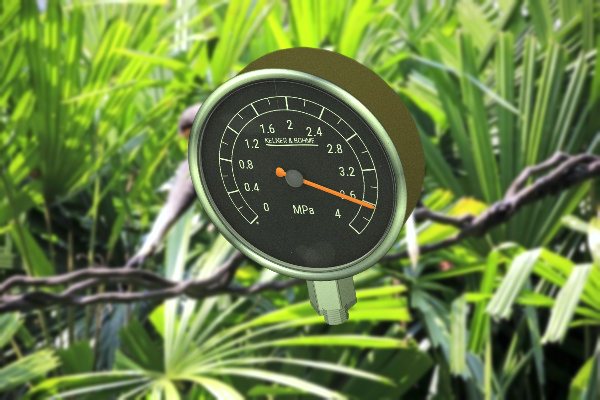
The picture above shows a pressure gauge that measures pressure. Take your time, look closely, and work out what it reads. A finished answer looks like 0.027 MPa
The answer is 3.6 MPa
